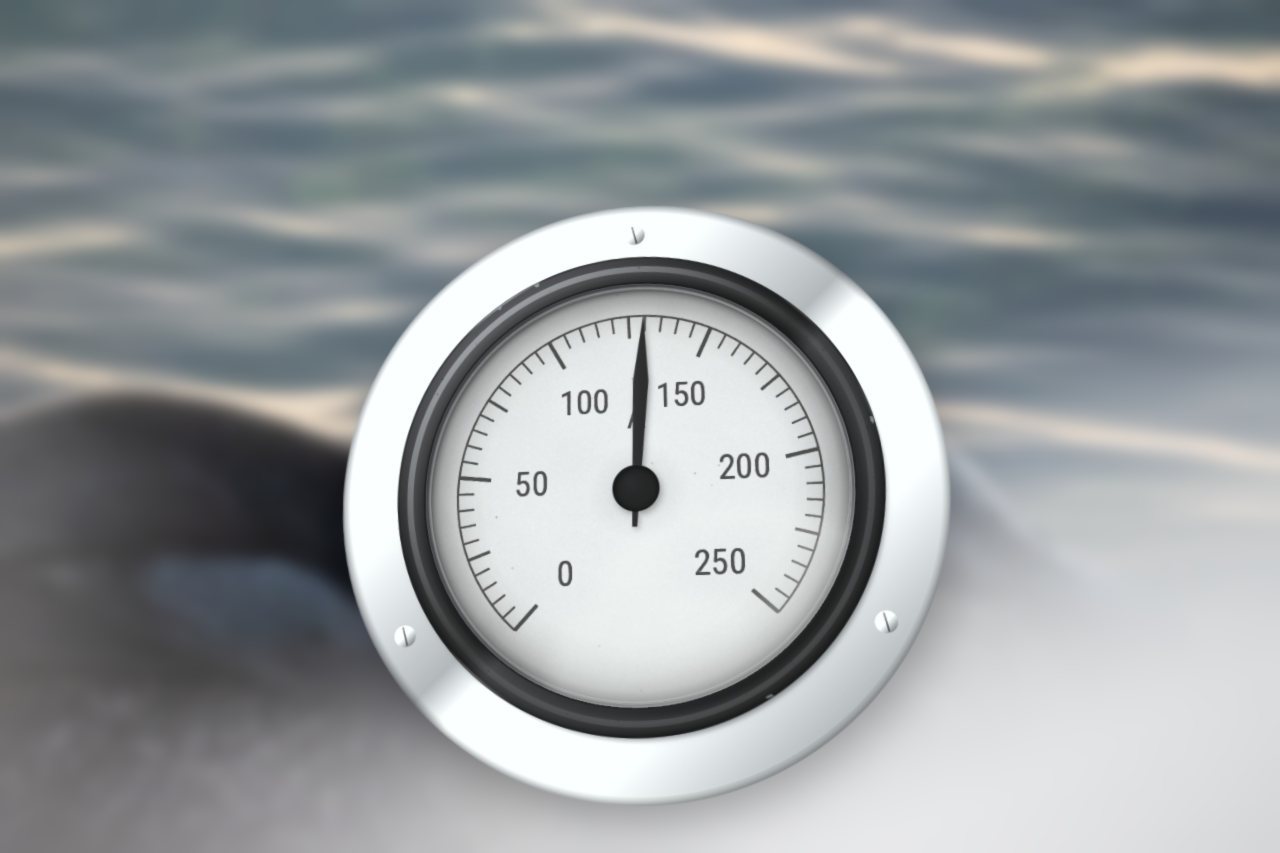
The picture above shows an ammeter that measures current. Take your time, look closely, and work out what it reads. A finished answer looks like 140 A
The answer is 130 A
